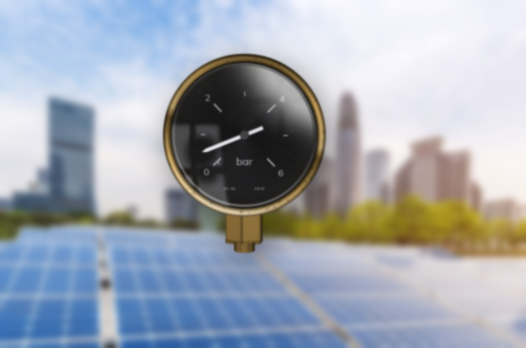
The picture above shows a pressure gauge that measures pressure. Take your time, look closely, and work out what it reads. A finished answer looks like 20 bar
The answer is 0.5 bar
